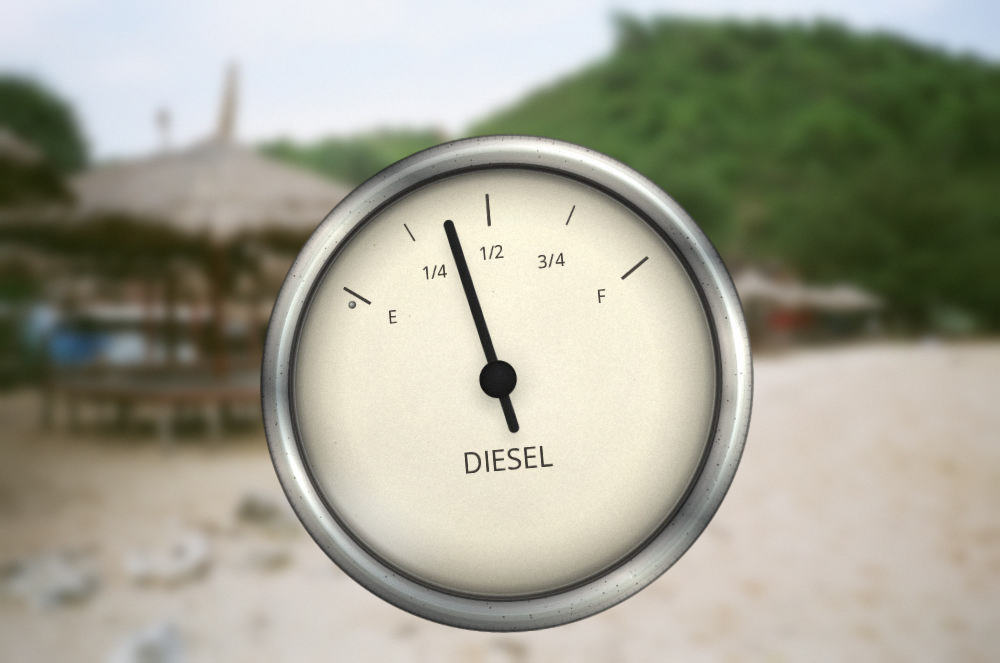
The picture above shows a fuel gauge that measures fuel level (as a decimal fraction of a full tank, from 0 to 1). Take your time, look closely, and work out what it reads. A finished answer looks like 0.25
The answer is 0.375
